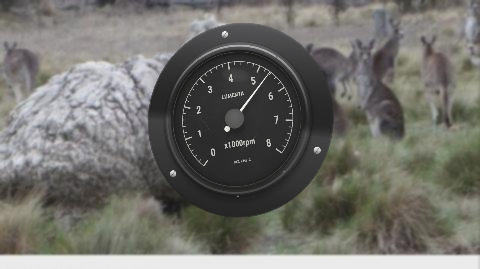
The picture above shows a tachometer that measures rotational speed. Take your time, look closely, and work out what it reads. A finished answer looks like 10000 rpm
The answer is 5400 rpm
